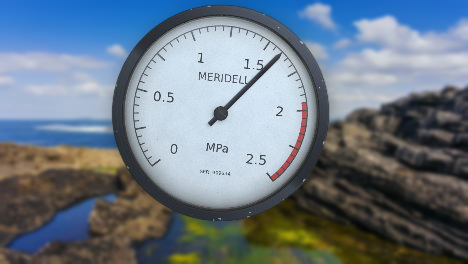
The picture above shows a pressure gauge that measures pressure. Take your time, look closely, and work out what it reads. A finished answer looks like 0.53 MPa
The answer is 1.6 MPa
